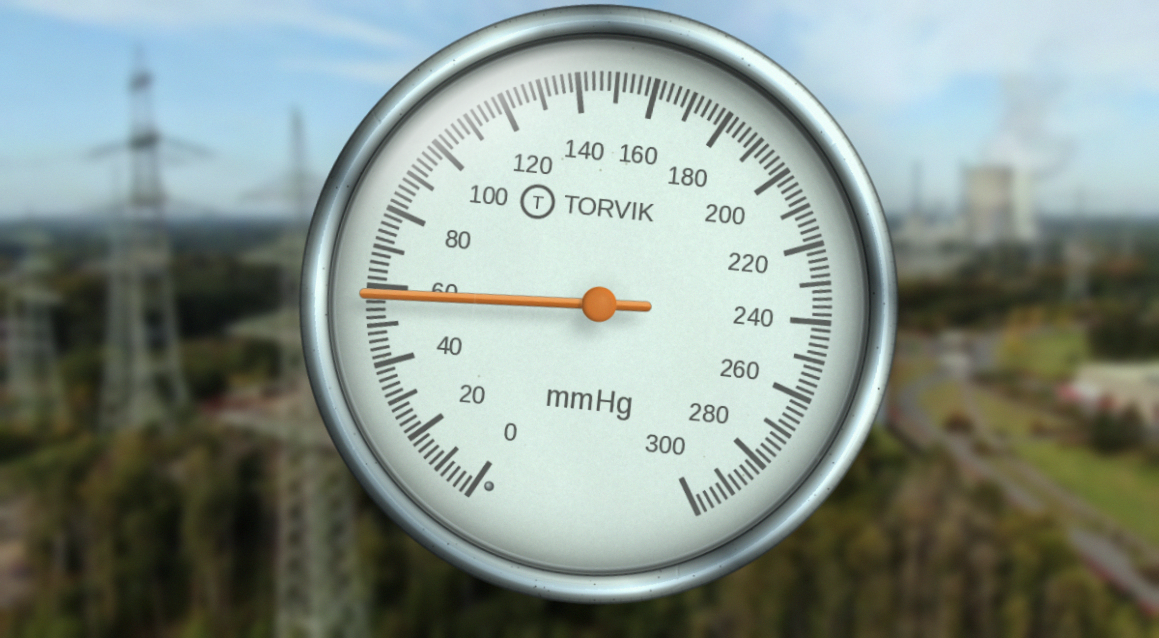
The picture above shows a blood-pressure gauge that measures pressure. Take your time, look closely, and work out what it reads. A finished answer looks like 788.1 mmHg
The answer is 58 mmHg
